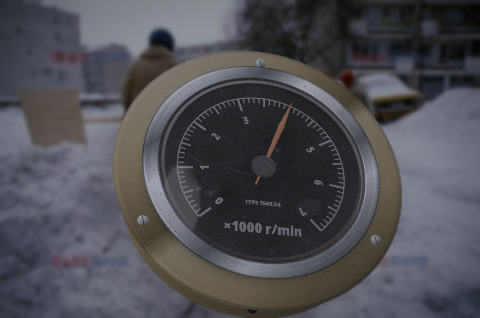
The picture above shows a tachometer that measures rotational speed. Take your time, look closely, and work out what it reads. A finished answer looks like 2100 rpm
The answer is 4000 rpm
